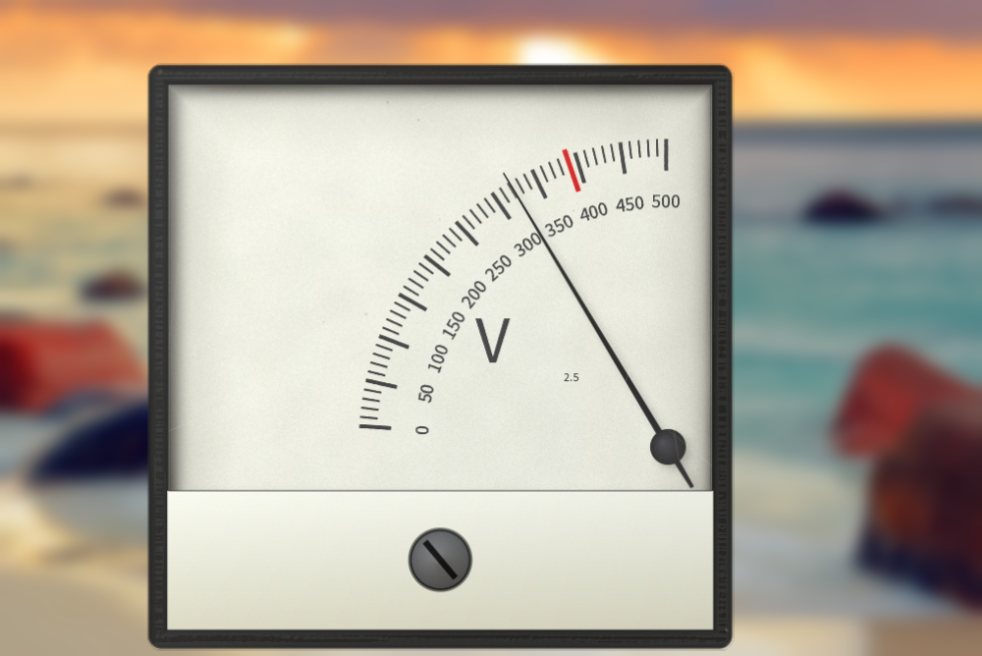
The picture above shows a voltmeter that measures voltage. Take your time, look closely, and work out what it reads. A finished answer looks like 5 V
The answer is 320 V
